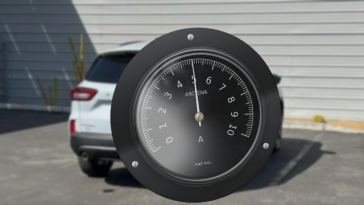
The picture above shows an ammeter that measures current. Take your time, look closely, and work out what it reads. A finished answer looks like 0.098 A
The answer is 5 A
